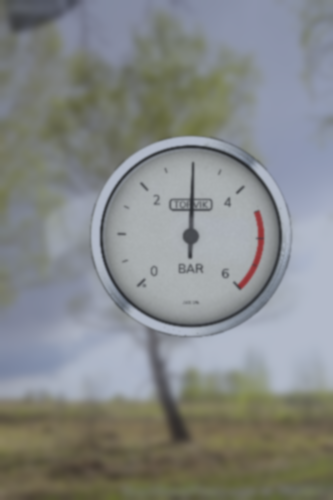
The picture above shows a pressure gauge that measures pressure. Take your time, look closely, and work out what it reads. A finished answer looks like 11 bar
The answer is 3 bar
